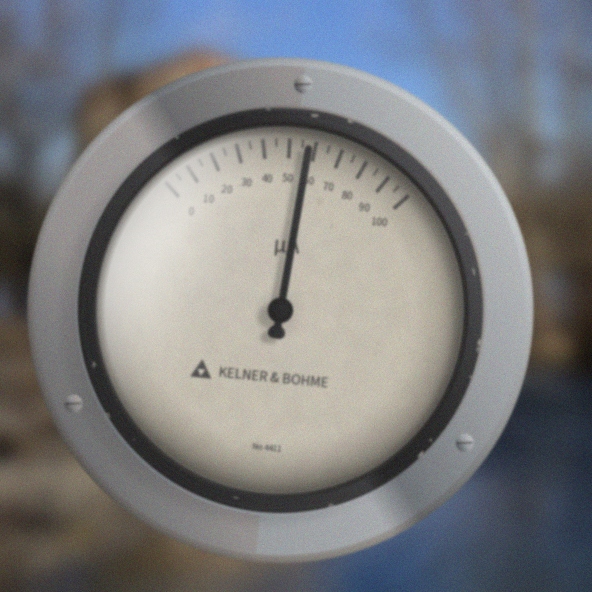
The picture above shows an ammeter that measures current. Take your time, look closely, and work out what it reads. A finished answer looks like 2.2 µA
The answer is 57.5 µA
